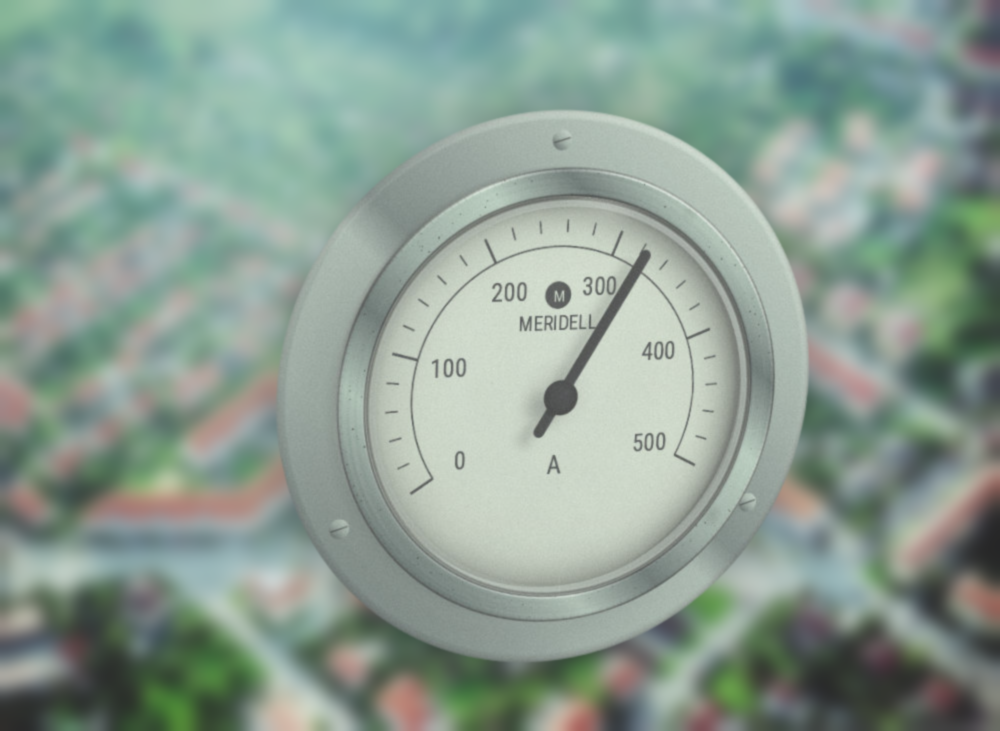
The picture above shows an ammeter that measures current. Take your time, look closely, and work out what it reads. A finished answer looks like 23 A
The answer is 320 A
